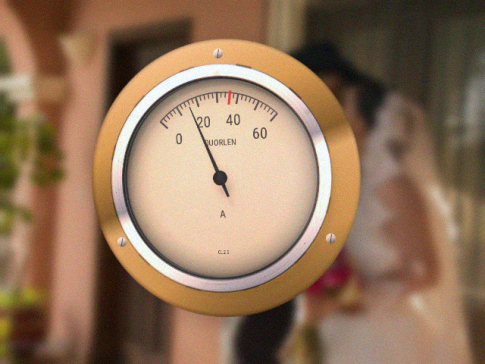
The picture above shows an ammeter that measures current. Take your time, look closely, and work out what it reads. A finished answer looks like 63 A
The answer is 16 A
